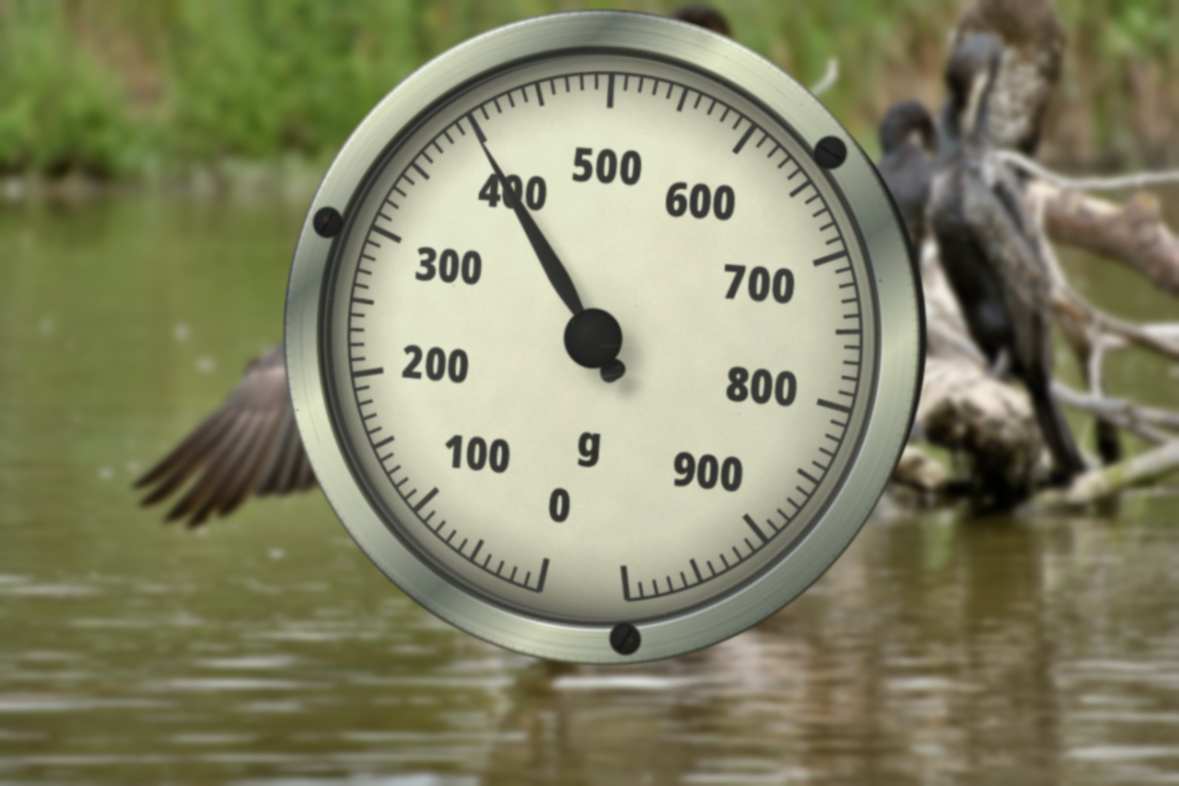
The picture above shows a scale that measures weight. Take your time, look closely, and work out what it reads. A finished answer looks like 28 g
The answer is 400 g
